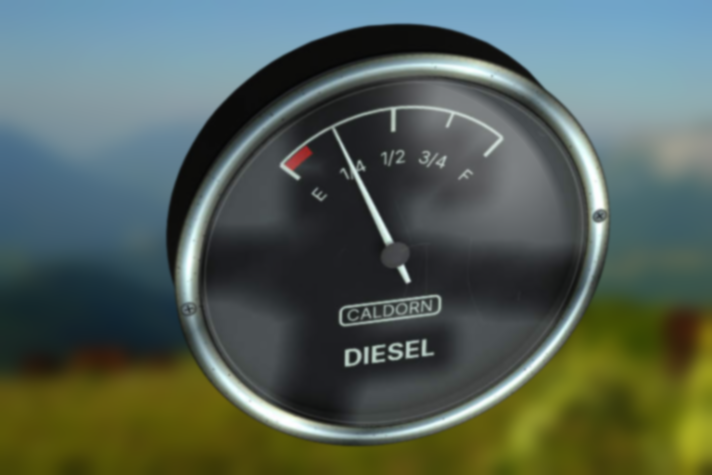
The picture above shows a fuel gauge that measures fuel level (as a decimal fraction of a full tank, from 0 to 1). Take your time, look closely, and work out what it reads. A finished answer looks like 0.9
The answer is 0.25
